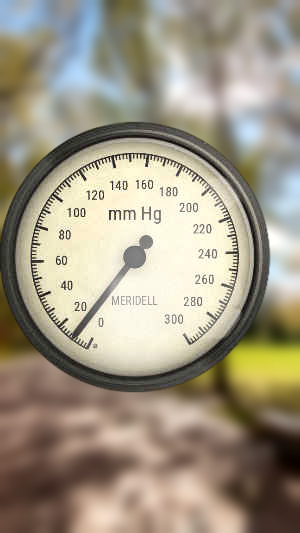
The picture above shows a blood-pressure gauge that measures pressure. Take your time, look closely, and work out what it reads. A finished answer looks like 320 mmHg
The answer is 10 mmHg
